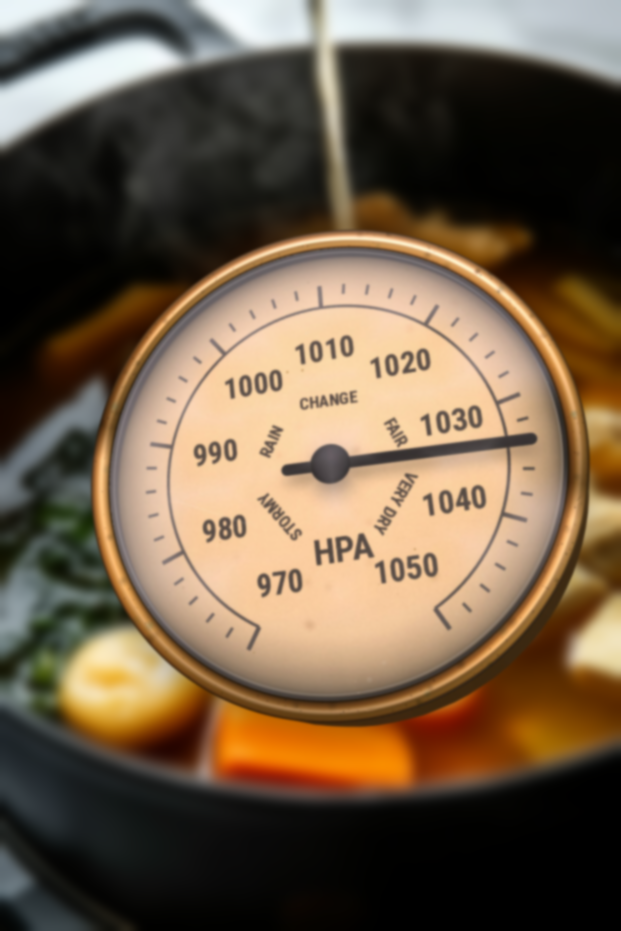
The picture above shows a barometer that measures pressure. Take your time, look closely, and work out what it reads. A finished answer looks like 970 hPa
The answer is 1034 hPa
